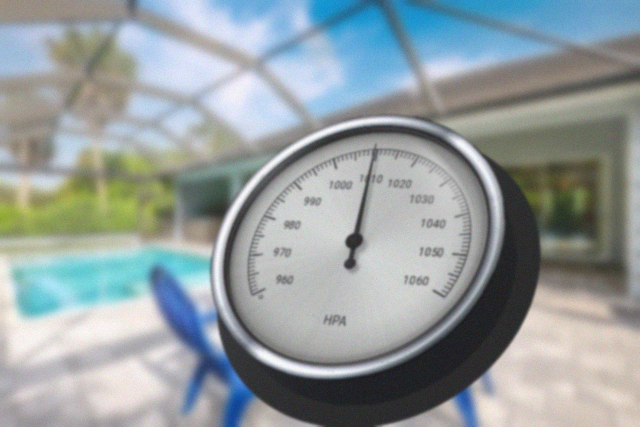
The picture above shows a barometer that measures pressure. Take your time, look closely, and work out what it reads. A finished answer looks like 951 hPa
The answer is 1010 hPa
